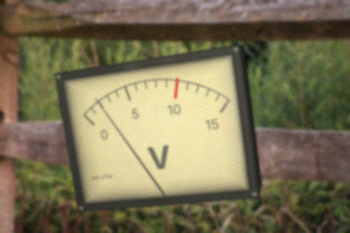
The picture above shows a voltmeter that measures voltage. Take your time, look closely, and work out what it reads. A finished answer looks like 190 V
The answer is 2 V
